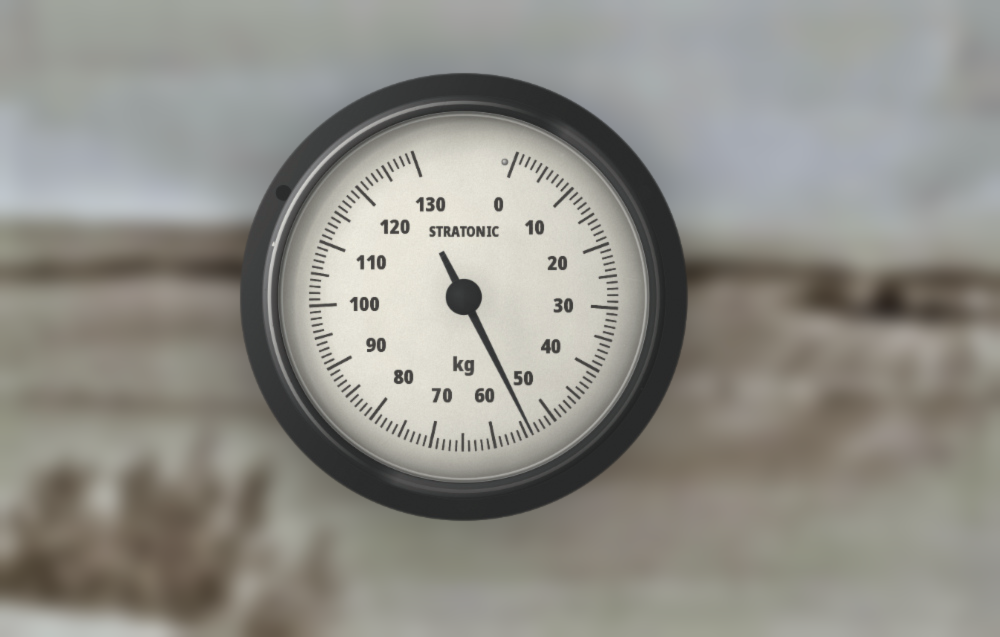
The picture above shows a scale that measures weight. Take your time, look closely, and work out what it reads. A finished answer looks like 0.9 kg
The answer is 54 kg
